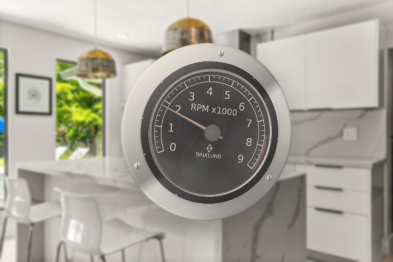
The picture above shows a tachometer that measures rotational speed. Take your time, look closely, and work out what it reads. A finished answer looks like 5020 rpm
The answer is 1800 rpm
